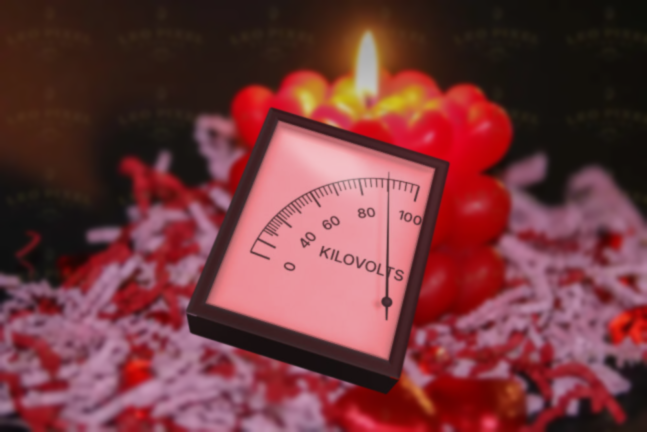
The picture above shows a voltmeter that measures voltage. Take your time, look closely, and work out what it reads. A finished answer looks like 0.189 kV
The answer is 90 kV
